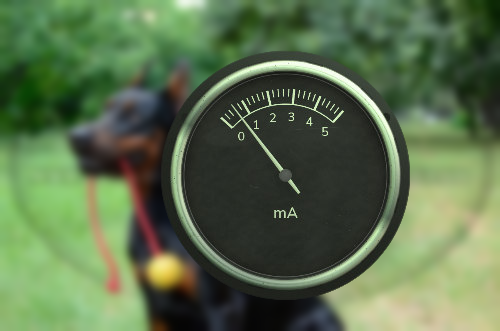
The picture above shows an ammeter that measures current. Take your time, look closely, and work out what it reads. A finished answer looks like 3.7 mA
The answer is 0.6 mA
